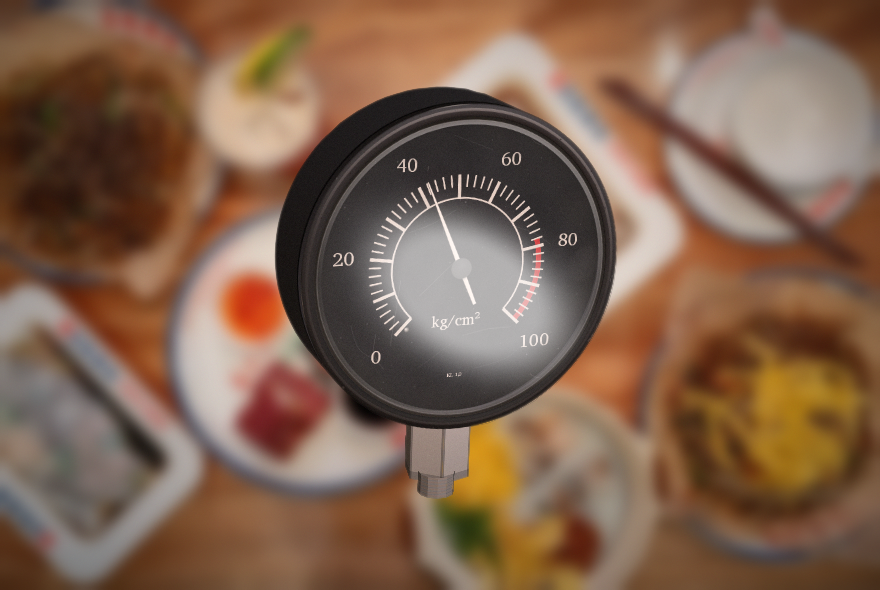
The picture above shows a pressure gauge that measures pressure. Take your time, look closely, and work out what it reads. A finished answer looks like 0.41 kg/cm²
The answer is 42 kg/cm²
